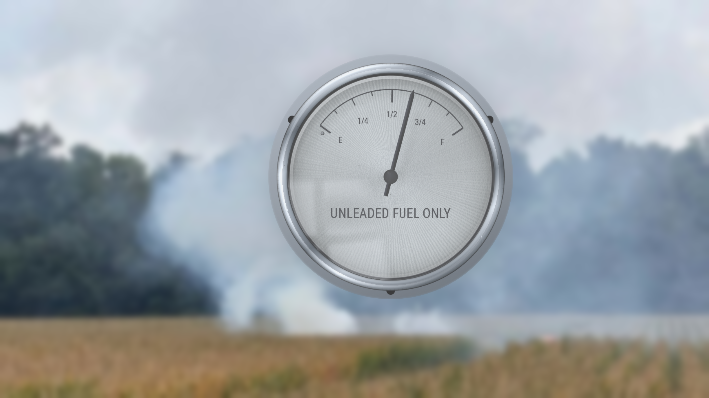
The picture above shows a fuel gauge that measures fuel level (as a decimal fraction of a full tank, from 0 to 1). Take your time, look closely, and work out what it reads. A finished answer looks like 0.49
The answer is 0.625
